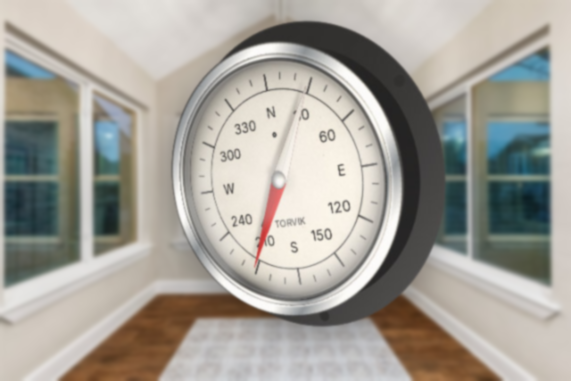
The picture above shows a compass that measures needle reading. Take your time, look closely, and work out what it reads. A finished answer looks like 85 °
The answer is 210 °
